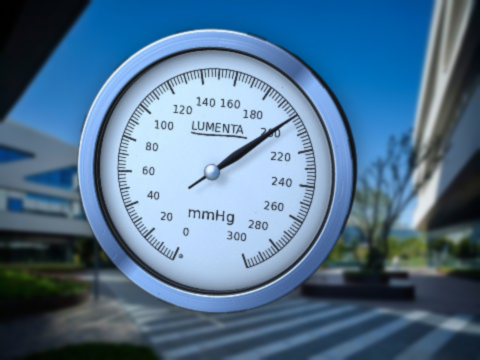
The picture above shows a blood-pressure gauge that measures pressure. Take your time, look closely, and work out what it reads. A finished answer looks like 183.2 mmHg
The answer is 200 mmHg
